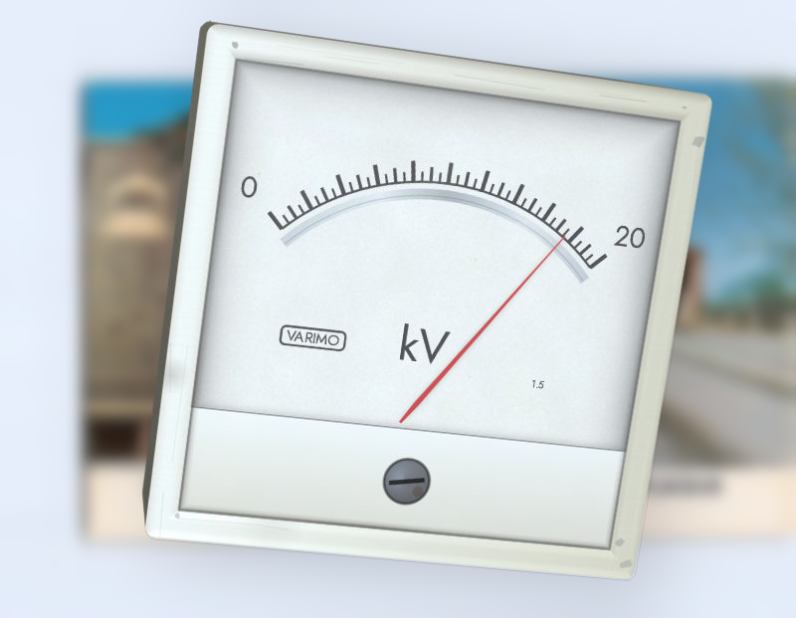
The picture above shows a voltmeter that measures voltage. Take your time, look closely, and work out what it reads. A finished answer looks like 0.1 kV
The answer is 17.5 kV
